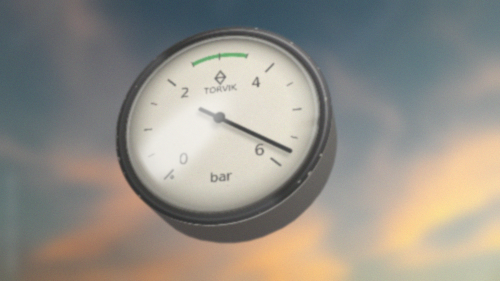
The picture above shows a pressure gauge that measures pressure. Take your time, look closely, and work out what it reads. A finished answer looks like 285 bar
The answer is 5.75 bar
